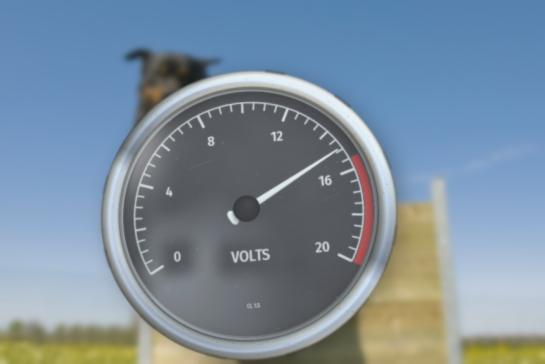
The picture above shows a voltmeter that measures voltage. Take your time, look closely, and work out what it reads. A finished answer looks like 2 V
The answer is 15 V
